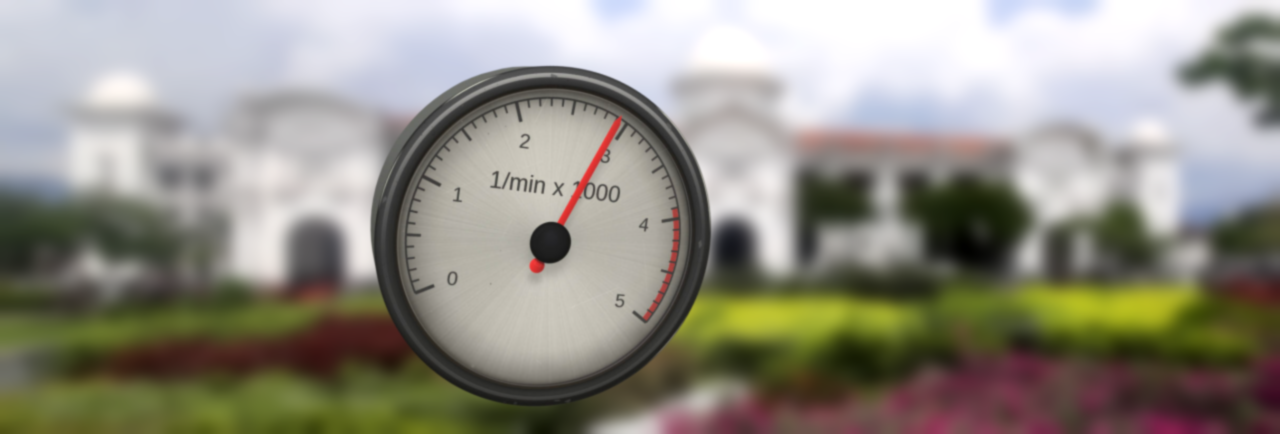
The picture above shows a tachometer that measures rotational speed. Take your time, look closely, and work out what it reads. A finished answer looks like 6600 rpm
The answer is 2900 rpm
